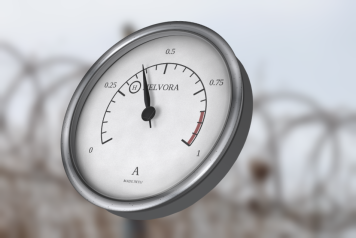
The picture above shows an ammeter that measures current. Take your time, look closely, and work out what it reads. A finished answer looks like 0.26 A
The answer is 0.4 A
